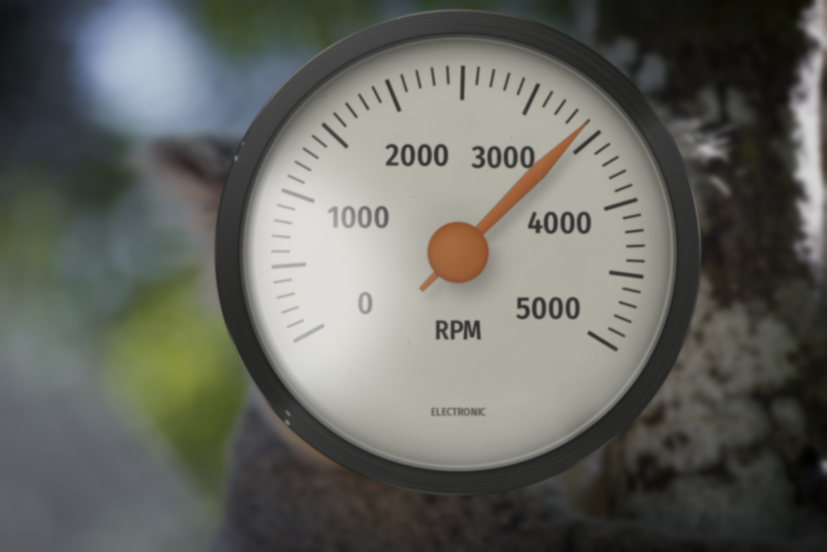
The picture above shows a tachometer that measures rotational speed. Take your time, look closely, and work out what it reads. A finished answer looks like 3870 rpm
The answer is 3400 rpm
